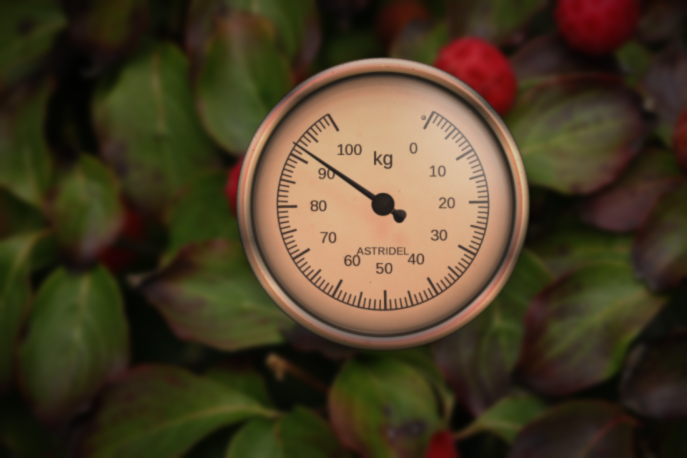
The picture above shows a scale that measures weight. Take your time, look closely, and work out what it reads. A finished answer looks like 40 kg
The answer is 92 kg
